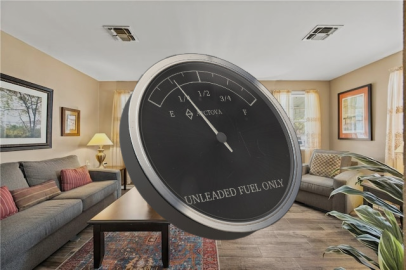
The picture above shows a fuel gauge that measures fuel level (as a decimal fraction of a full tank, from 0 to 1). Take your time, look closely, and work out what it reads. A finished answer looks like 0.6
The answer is 0.25
